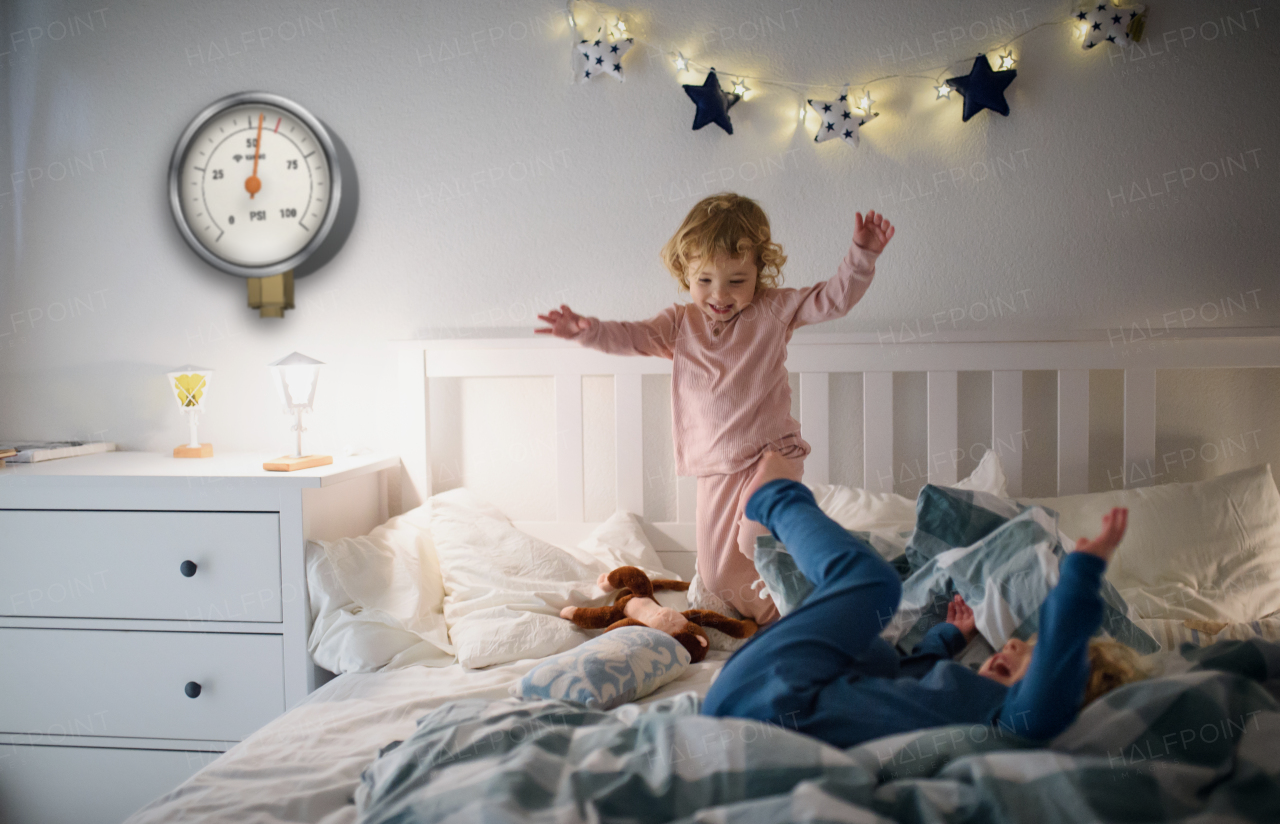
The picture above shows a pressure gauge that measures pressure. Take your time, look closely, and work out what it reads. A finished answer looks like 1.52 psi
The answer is 55 psi
